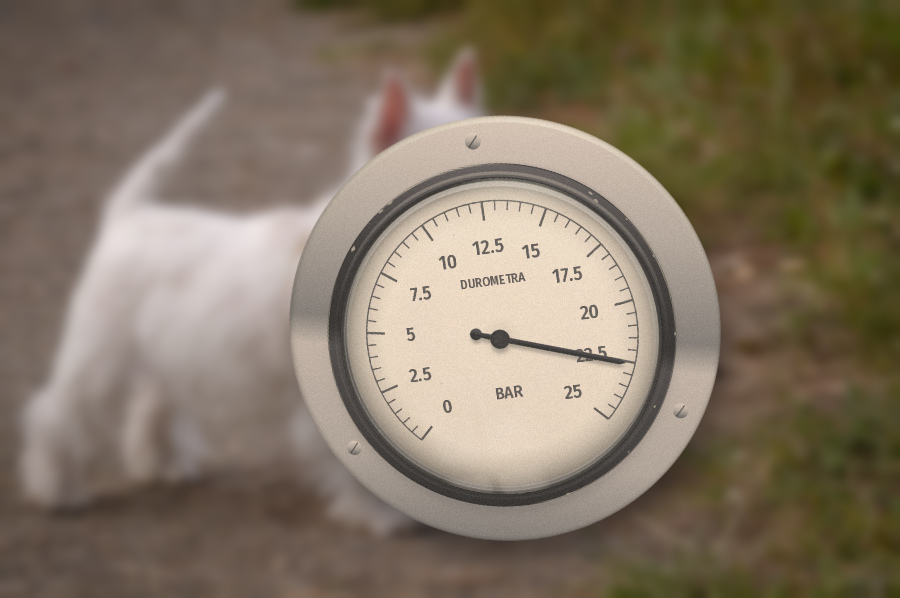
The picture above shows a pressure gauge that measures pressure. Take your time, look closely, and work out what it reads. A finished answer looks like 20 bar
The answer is 22.5 bar
